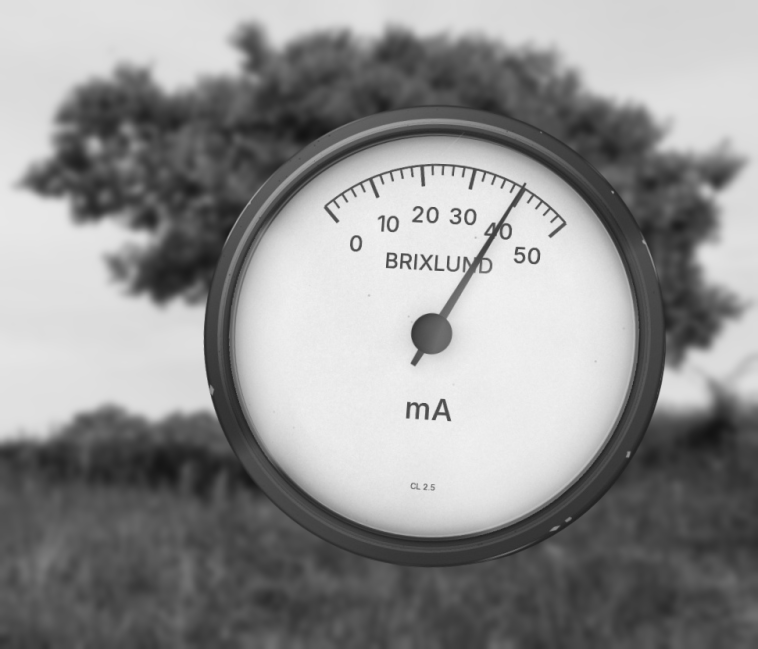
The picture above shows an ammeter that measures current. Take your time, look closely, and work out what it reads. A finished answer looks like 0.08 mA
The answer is 40 mA
